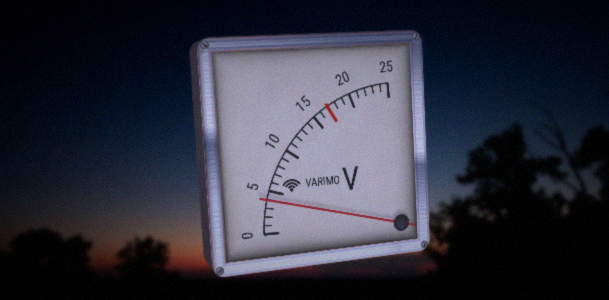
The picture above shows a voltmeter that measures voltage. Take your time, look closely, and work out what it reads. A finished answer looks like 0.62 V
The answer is 4 V
